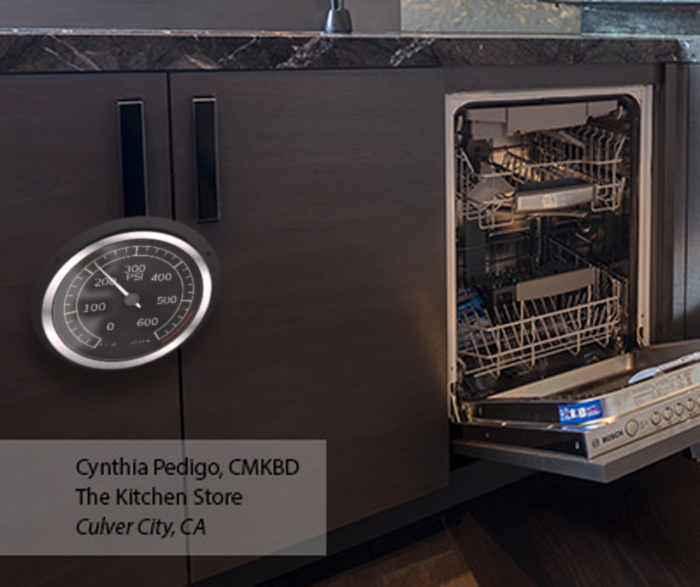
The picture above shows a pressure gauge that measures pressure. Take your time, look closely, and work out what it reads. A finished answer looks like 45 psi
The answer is 220 psi
